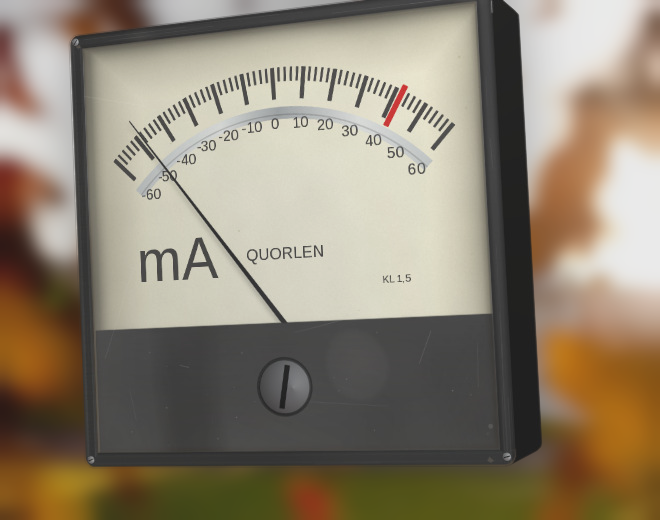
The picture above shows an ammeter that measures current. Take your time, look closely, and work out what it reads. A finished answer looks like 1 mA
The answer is -48 mA
